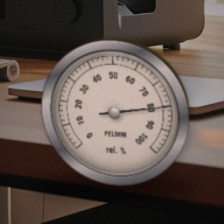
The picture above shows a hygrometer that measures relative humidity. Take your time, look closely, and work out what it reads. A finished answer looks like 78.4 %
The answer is 80 %
